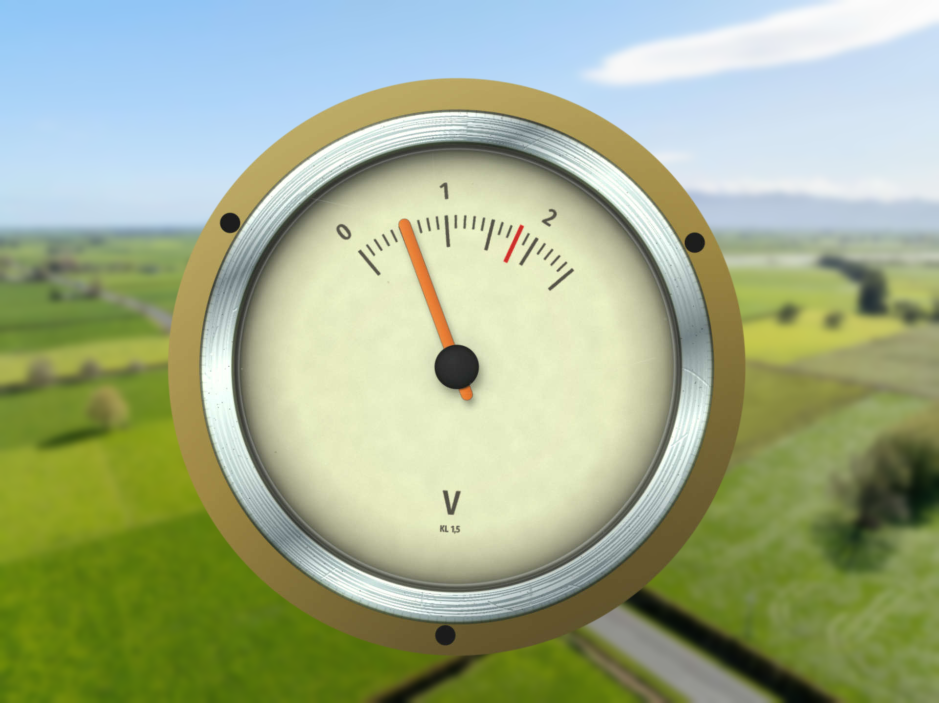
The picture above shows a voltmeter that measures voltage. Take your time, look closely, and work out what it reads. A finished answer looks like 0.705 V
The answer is 0.55 V
